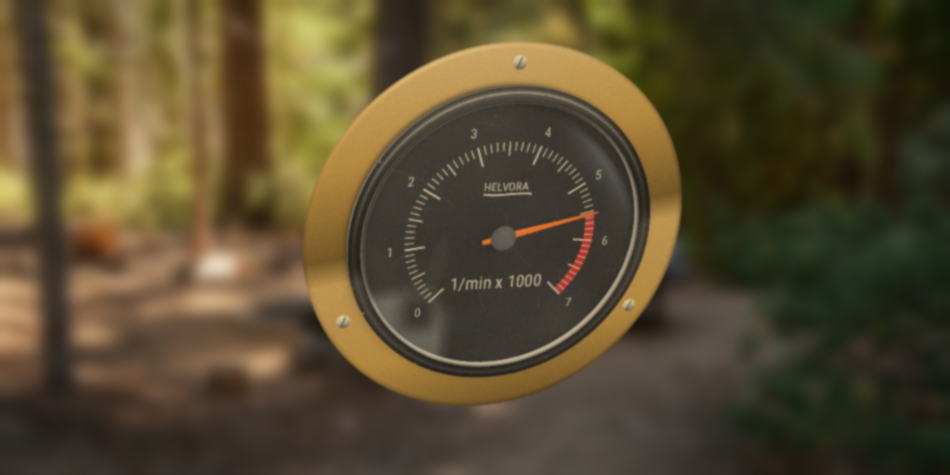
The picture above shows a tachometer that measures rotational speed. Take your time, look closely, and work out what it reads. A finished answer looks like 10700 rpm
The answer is 5500 rpm
